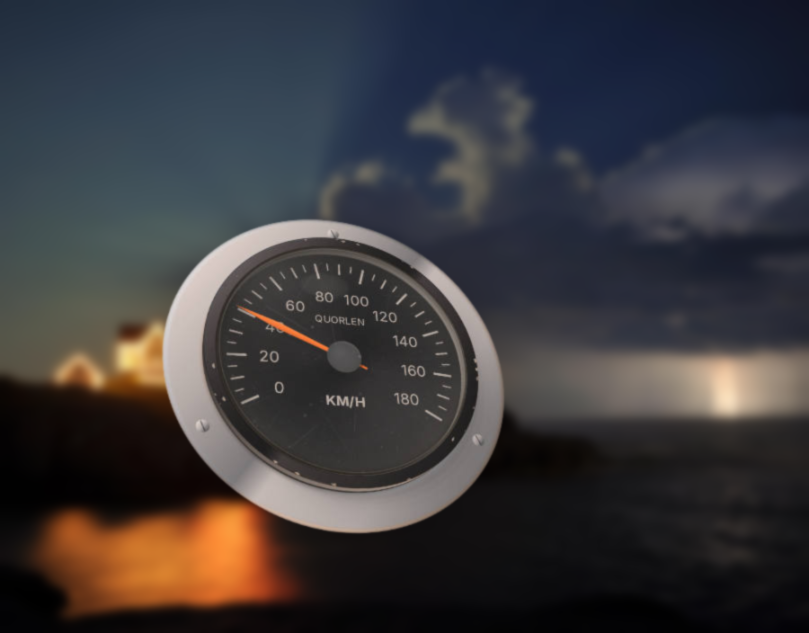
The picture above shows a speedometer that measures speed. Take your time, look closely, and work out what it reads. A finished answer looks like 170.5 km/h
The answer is 40 km/h
